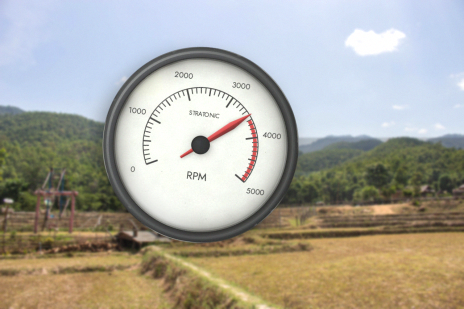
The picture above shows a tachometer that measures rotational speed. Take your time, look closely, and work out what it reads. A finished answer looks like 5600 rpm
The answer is 3500 rpm
